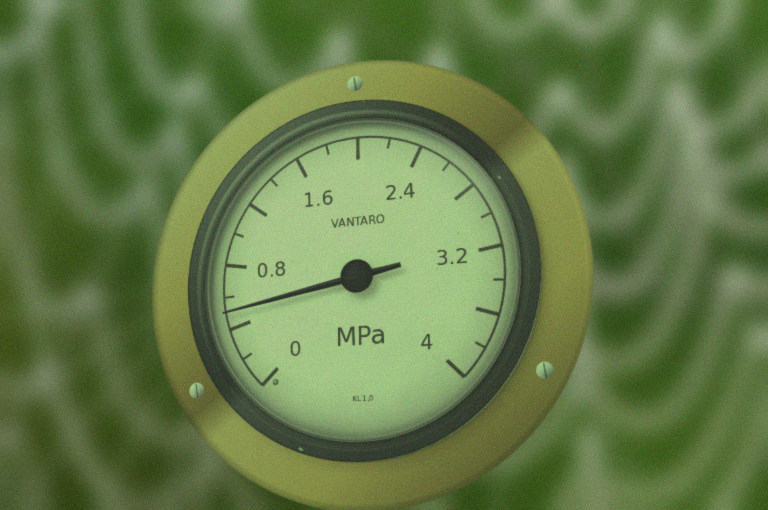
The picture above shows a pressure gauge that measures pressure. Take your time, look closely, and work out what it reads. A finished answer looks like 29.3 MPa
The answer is 0.5 MPa
